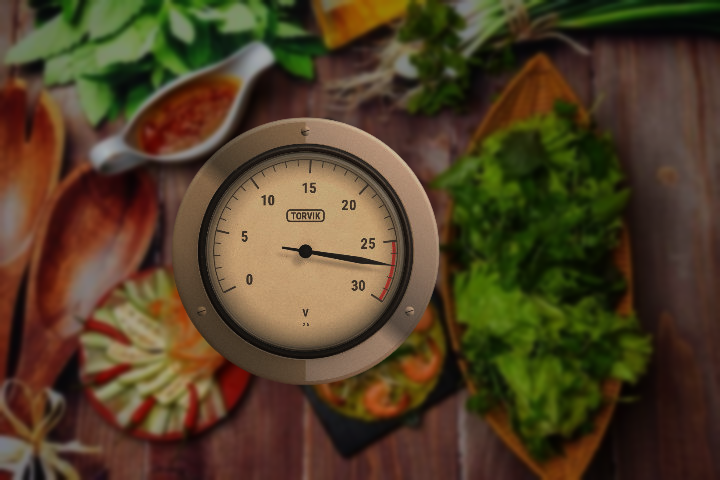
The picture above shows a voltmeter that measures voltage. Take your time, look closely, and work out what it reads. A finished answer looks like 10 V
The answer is 27 V
